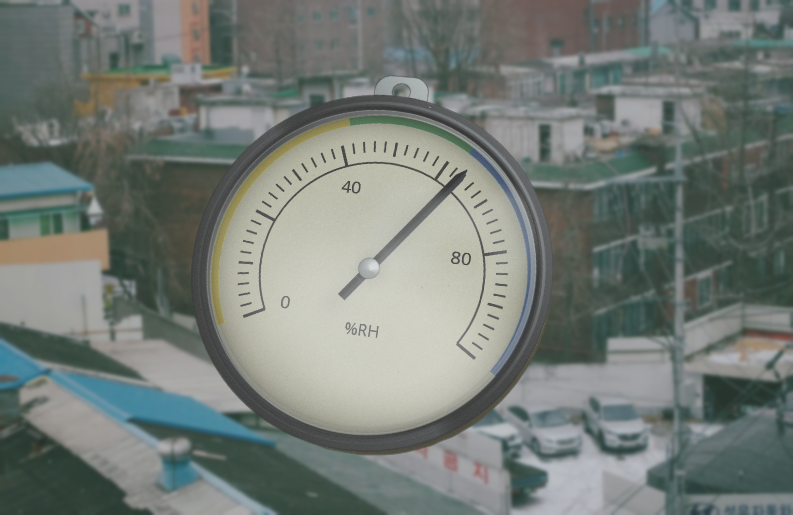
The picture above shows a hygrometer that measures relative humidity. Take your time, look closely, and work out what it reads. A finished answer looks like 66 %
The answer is 64 %
